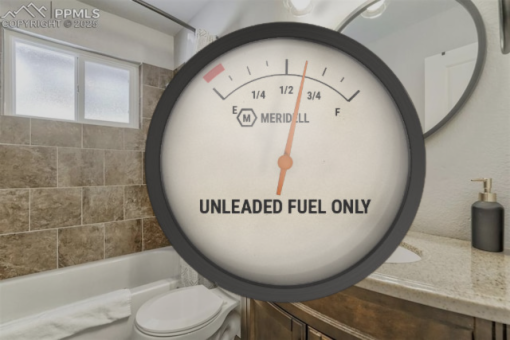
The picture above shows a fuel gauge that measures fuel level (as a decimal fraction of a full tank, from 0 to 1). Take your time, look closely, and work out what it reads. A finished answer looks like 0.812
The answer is 0.625
